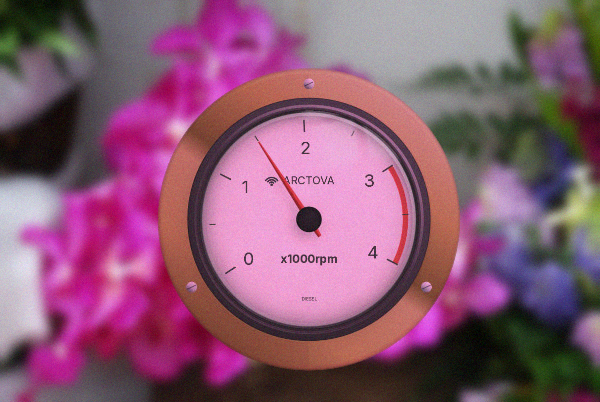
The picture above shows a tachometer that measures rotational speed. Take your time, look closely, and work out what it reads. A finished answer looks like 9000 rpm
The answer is 1500 rpm
